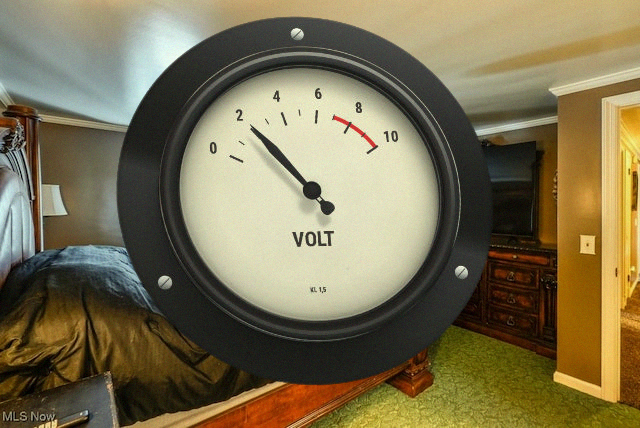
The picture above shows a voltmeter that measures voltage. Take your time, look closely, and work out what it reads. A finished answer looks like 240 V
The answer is 2 V
